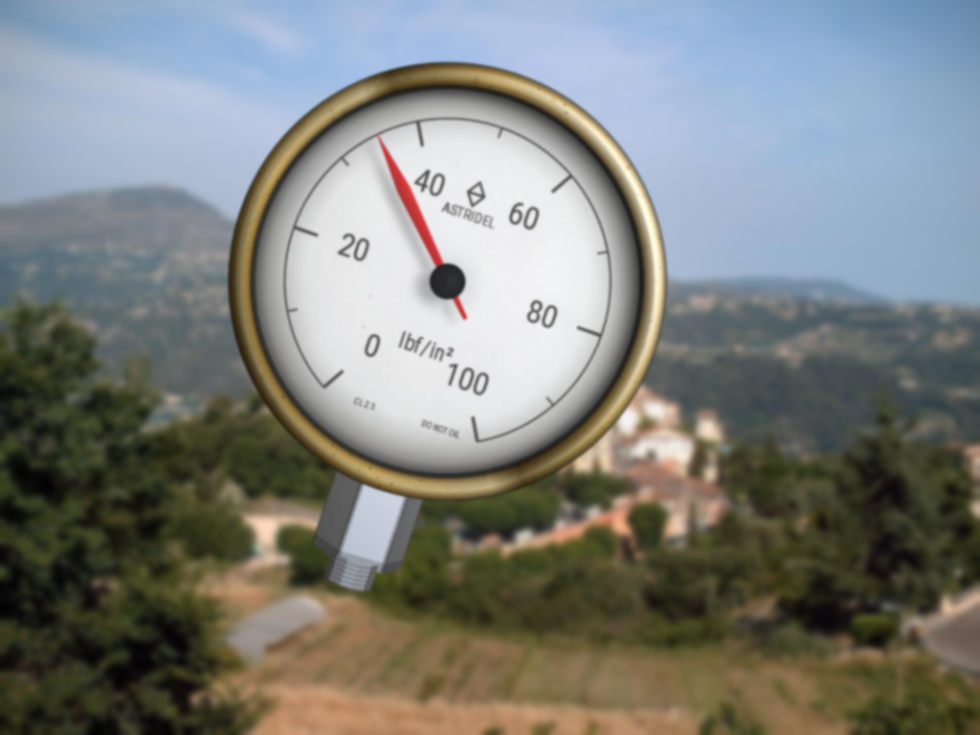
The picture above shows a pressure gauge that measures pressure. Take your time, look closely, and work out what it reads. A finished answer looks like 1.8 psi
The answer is 35 psi
